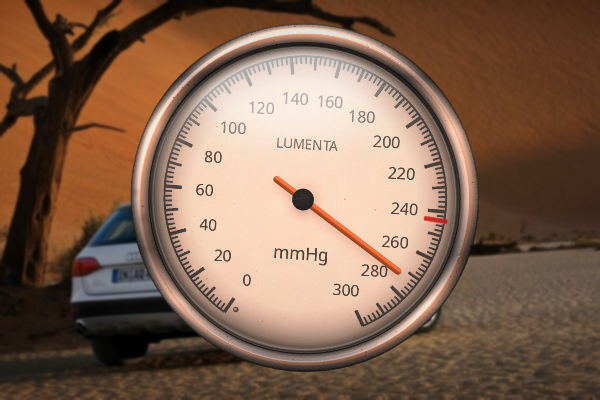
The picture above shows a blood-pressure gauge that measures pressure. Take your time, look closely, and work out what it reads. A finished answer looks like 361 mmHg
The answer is 272 mmHg
